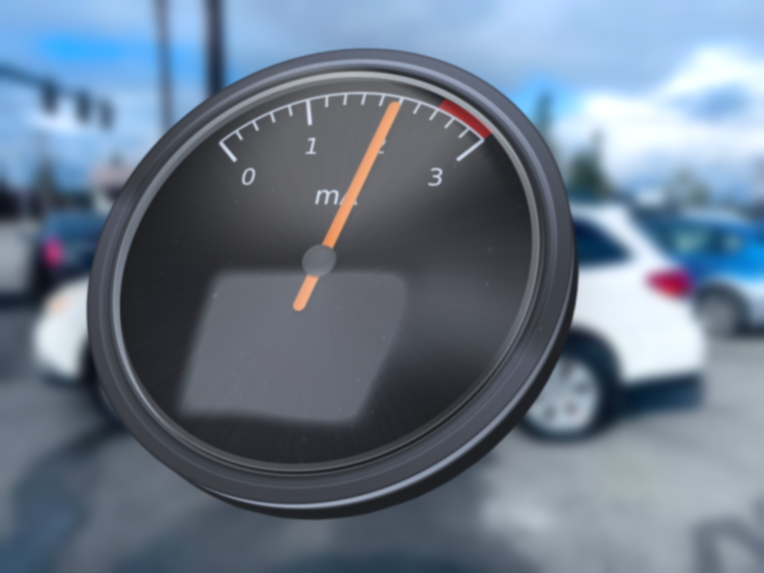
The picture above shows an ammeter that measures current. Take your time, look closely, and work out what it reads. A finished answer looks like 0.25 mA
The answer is 2 mA
